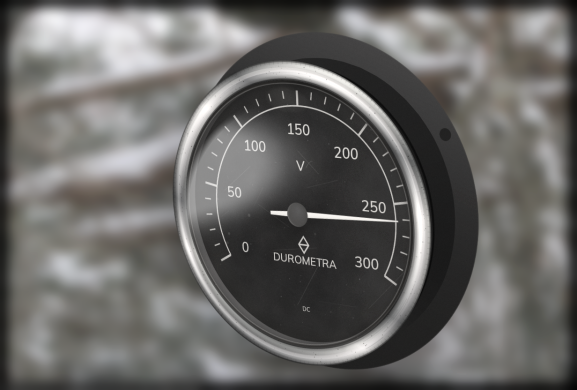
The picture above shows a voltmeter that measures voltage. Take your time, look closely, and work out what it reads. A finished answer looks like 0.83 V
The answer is 260 V
